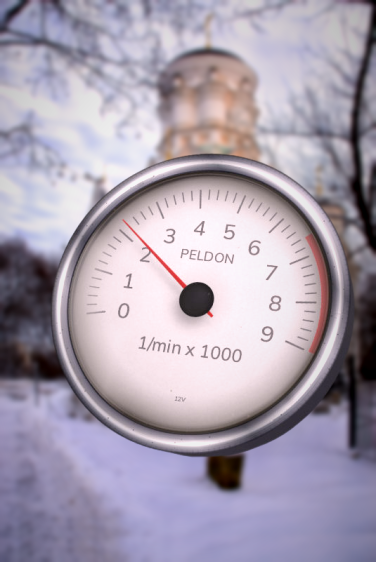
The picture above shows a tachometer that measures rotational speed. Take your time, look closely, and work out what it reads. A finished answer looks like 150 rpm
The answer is 2200 rpm
